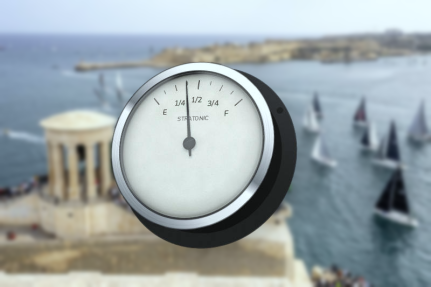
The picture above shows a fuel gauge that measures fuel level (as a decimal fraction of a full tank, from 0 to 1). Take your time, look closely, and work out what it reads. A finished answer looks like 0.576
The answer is 0.375
